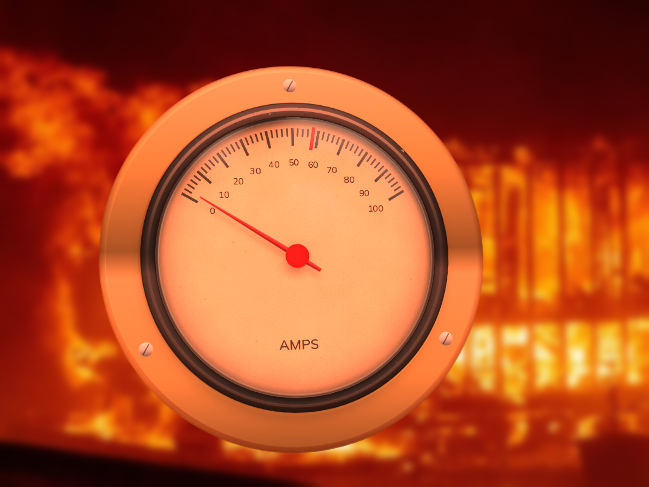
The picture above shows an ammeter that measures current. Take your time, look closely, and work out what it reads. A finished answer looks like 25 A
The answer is 2 A
